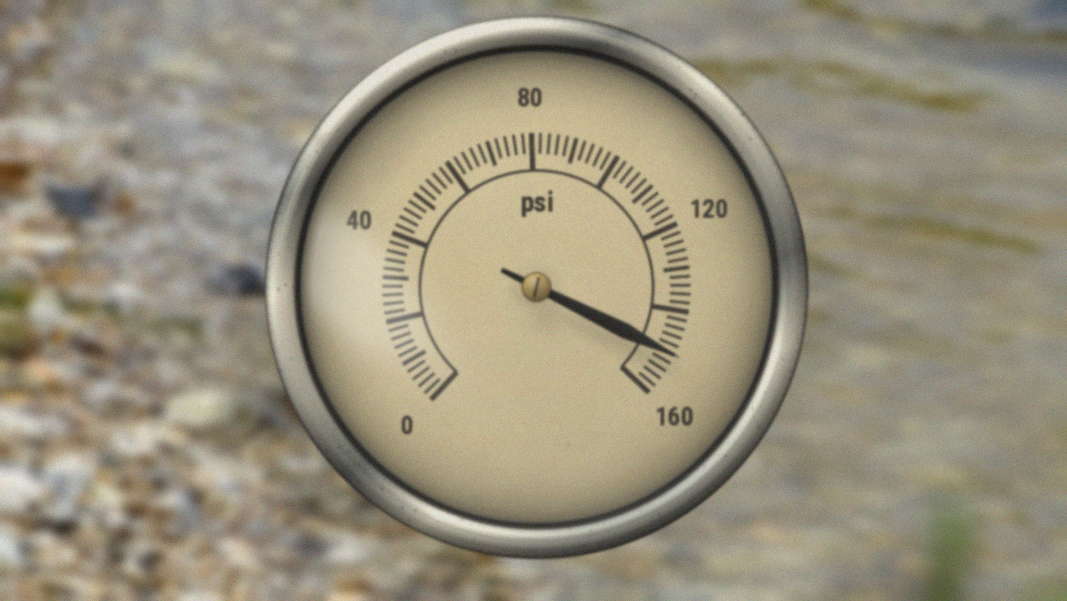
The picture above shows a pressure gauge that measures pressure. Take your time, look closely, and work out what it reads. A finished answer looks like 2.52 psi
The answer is 150 psi
